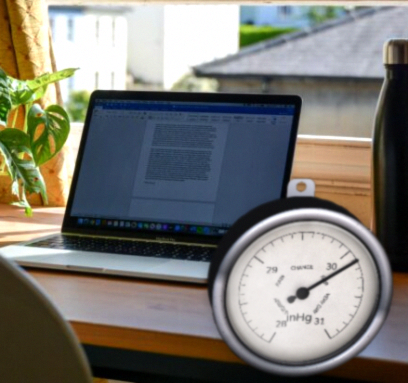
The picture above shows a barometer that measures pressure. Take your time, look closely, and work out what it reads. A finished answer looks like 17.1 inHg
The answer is 30.1 inHg
